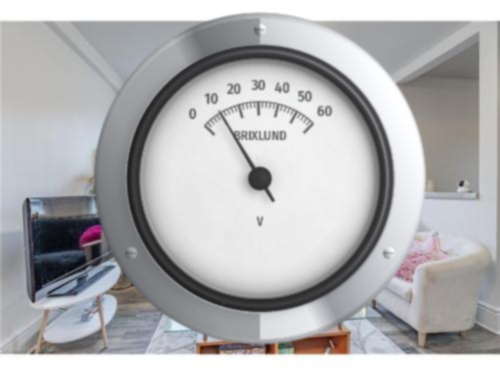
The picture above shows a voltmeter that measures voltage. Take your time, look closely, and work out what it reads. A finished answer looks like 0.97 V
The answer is 10 V
